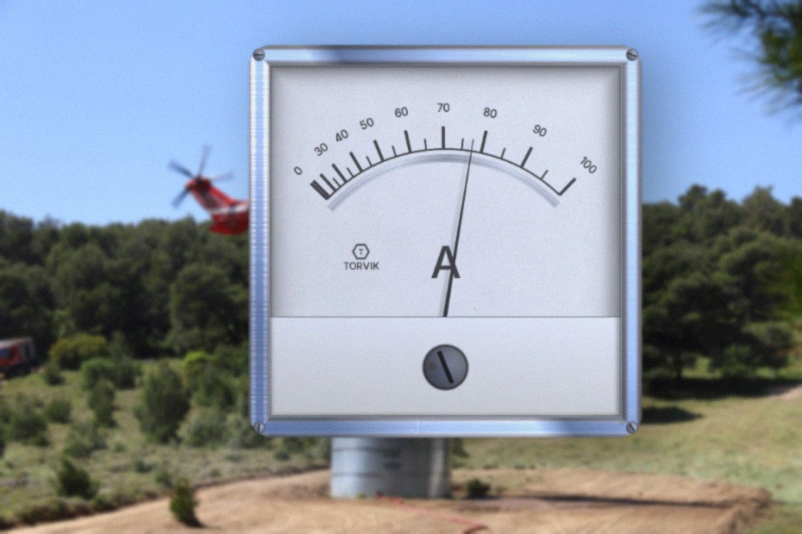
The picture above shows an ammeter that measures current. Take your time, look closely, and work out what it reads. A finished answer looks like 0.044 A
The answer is 77.5 A
